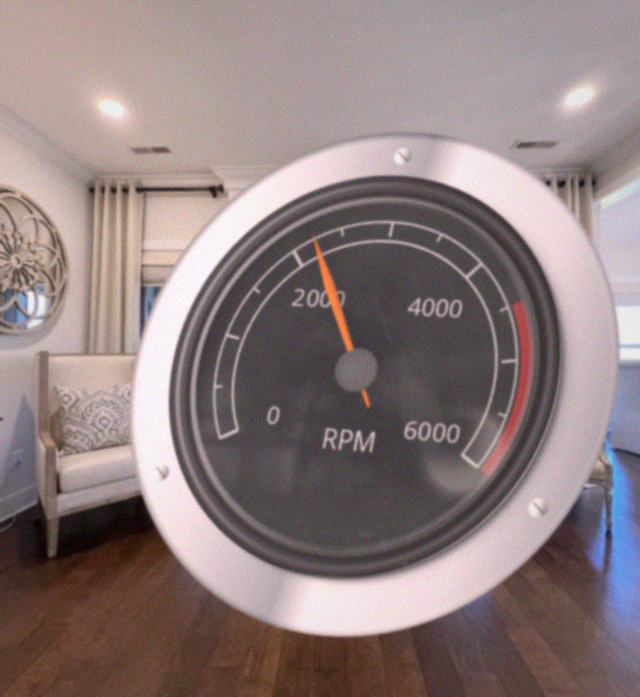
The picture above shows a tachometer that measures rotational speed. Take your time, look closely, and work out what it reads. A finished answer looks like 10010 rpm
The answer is 2250 rpm
